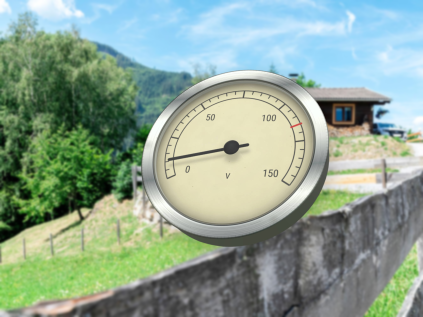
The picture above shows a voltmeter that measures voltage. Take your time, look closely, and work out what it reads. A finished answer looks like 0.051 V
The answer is 10 V
